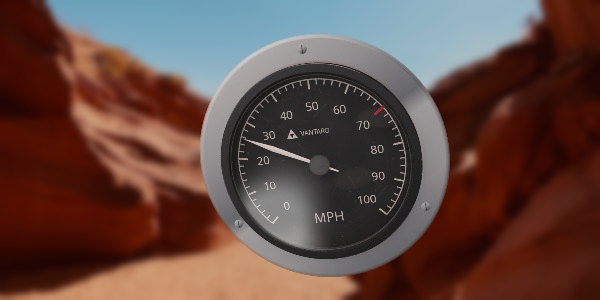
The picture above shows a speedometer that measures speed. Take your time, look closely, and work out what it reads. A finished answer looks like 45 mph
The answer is 26 mph
